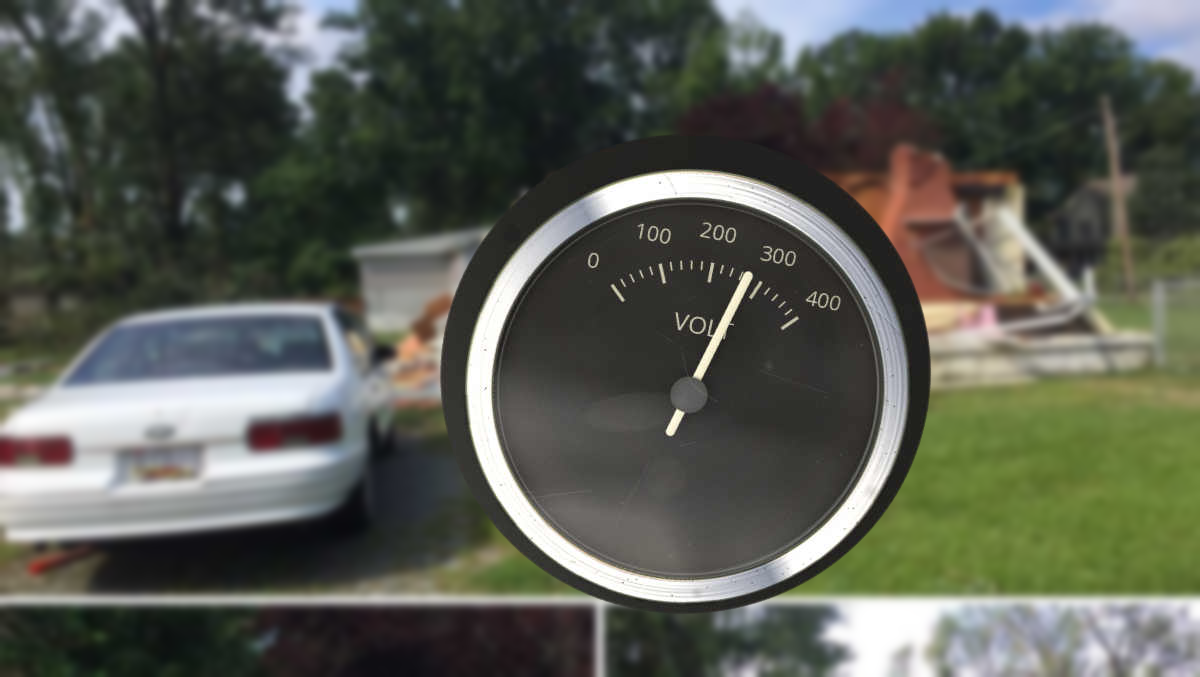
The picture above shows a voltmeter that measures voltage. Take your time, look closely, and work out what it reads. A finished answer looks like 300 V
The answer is 270 V
